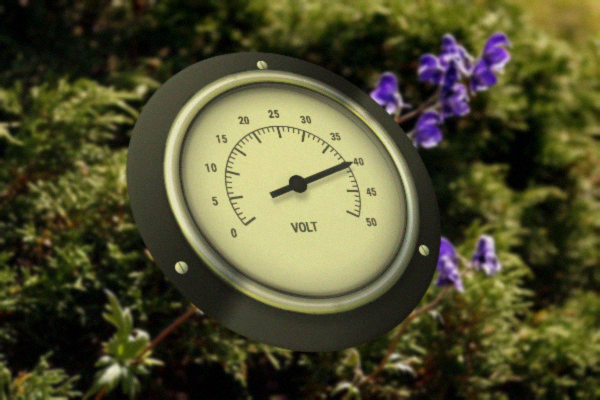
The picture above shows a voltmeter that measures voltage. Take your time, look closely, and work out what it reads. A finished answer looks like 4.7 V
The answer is 40 V
